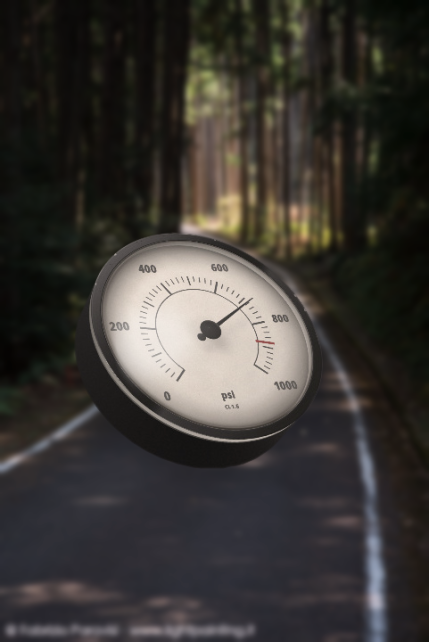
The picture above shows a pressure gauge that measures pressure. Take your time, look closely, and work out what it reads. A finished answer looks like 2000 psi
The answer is 720 psi
